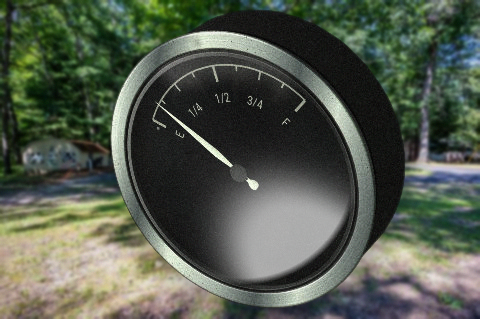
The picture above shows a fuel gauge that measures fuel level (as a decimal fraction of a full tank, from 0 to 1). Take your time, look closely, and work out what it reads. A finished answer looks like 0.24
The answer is 0.125
